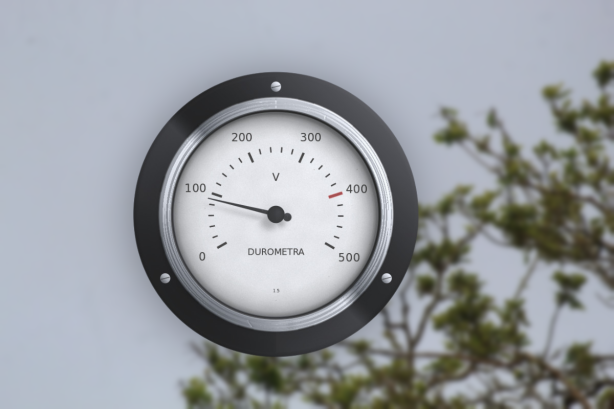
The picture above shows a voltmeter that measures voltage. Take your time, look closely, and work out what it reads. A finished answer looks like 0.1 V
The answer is 90 V
